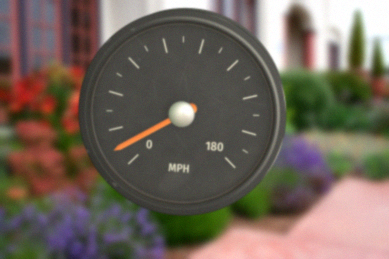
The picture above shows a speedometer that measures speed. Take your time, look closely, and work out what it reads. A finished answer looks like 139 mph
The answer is 10 mph
